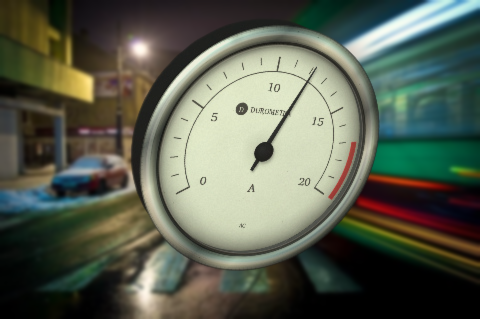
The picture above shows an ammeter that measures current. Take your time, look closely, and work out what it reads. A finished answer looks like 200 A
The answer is 12 A
